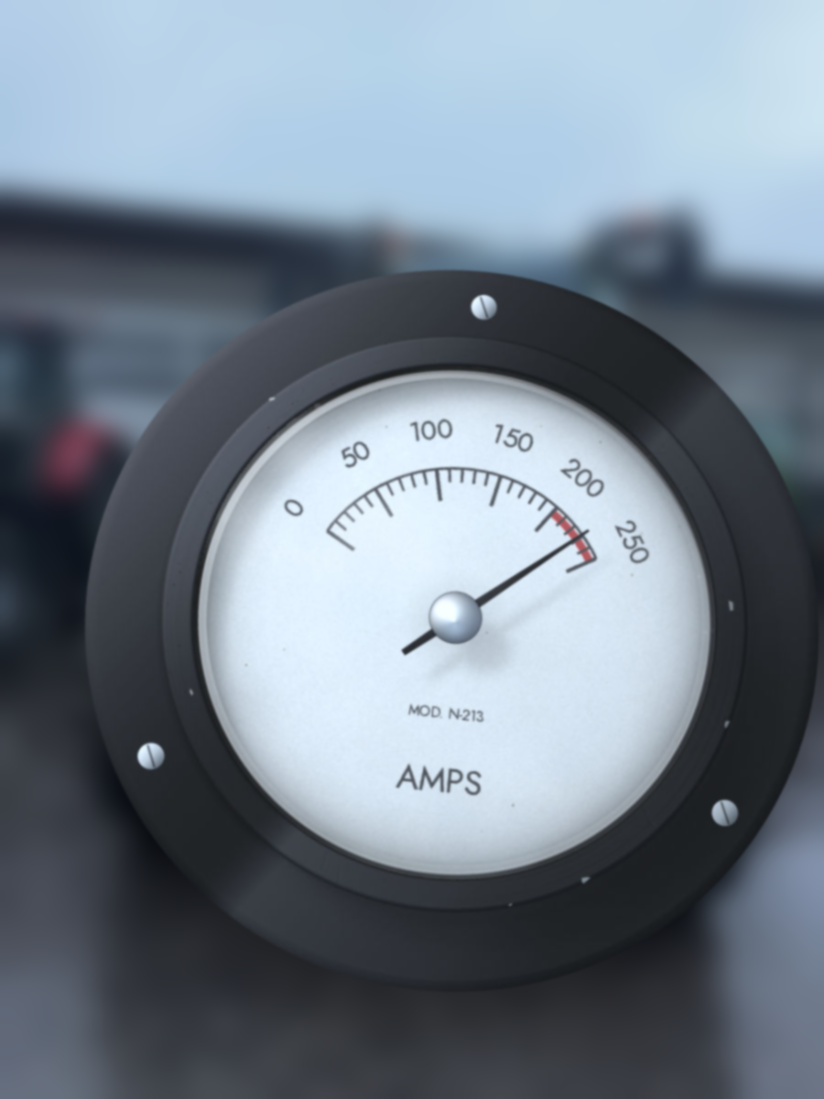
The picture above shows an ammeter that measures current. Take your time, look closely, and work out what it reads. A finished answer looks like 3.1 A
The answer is 230 A
